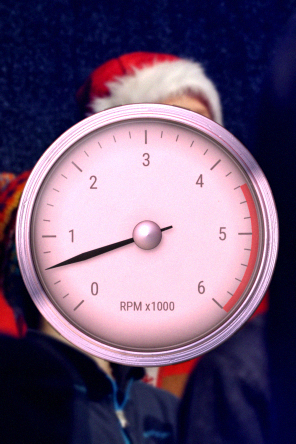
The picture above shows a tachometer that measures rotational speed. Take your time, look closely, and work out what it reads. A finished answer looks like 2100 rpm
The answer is 600 rpm
